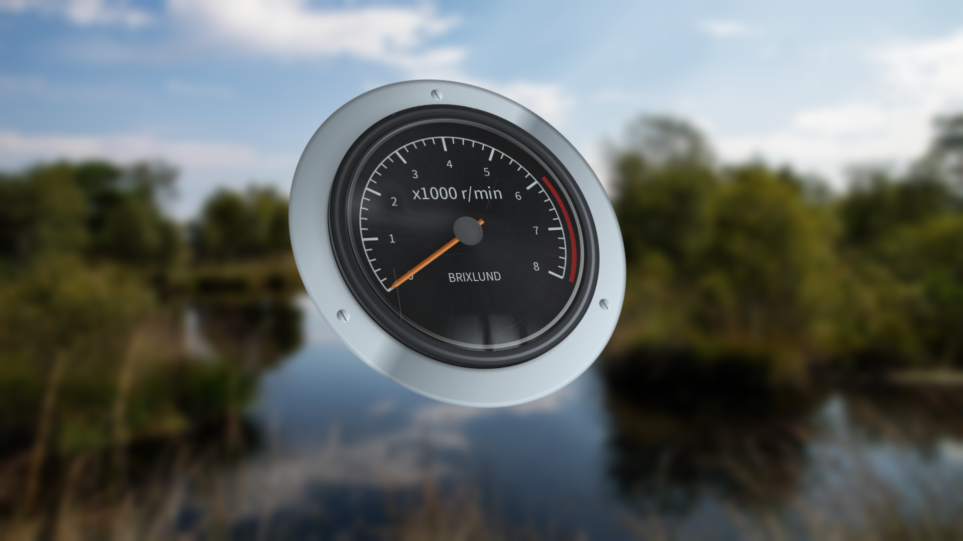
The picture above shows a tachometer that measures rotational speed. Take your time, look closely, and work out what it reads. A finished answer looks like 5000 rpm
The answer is 0 rpm
